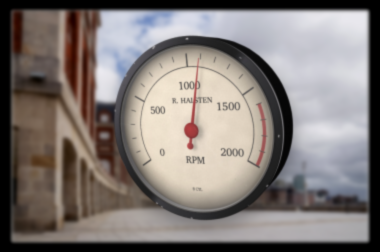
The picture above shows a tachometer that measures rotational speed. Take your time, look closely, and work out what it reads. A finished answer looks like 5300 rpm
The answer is 1100 rpm
